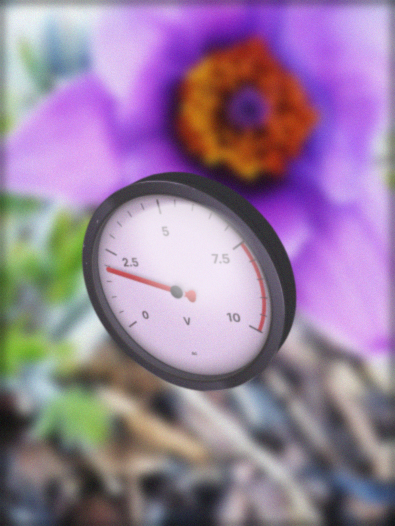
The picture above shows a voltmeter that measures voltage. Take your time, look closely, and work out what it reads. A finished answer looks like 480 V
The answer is 2 V
